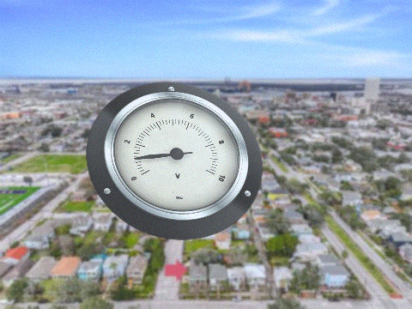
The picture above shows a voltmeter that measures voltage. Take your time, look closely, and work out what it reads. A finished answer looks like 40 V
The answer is 1 V
